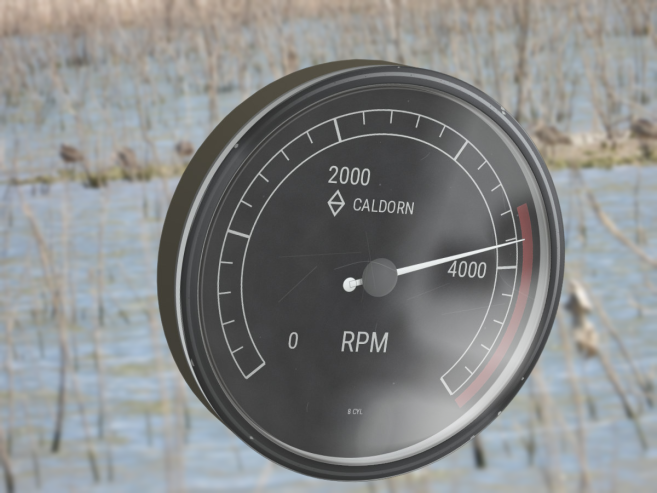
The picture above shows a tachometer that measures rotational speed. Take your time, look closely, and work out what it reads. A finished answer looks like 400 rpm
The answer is 3800 rpm
